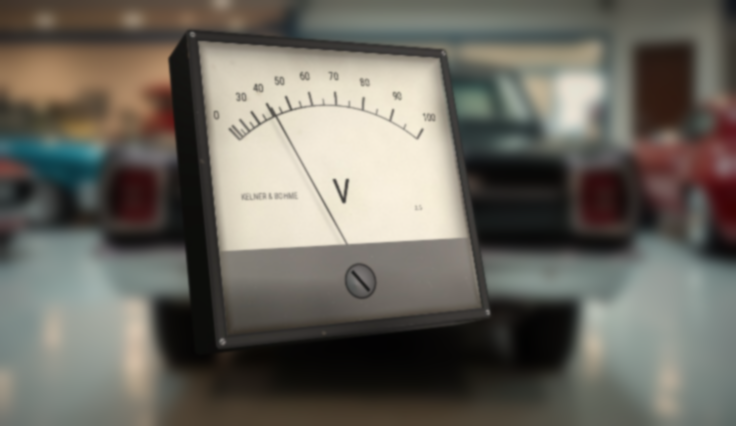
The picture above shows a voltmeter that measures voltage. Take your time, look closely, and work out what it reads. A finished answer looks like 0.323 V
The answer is 40 V
